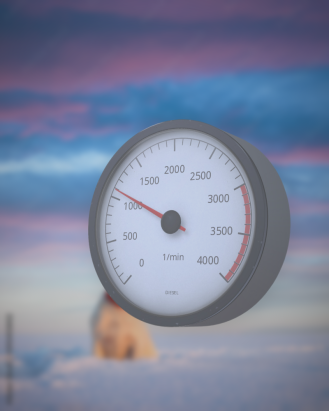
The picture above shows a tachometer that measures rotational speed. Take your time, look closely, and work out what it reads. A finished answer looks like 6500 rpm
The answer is 1100 rpm
